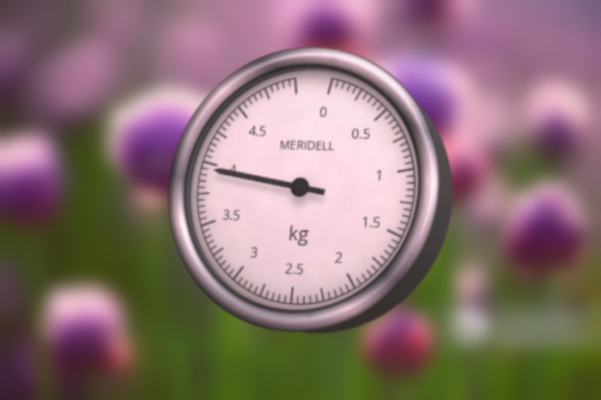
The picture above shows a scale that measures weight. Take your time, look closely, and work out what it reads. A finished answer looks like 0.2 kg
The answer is 3.95 kg
